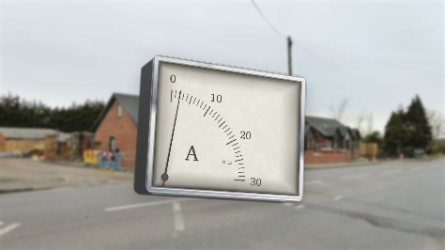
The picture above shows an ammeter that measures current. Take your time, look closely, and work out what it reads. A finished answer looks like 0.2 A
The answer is 2 A
